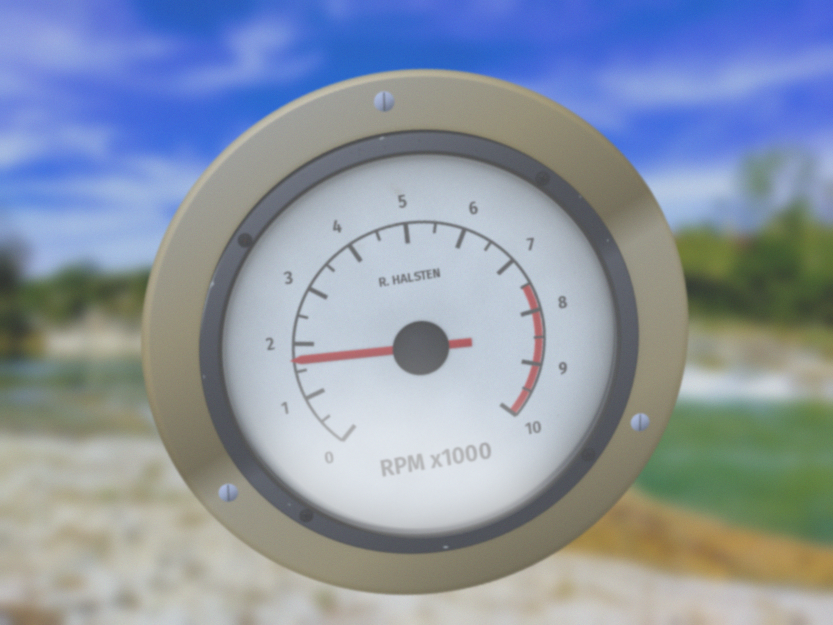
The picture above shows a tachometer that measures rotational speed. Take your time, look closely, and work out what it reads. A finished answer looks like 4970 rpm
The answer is 1750 rpm
